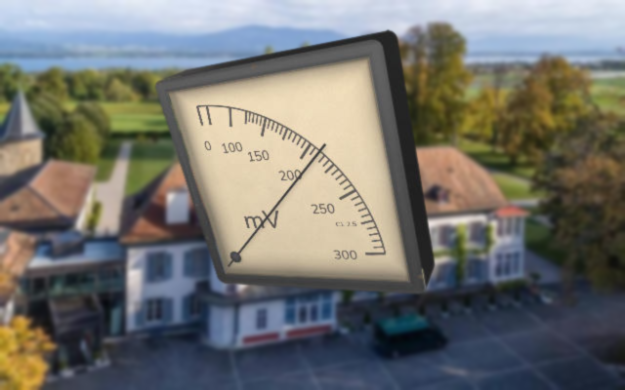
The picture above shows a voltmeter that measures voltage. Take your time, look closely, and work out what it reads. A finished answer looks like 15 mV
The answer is 210 mV
